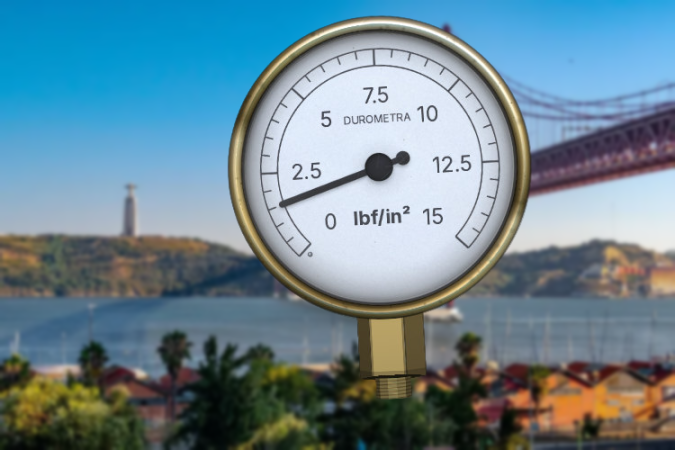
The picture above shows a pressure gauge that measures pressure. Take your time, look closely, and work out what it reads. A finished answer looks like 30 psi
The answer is 1.5 psi
